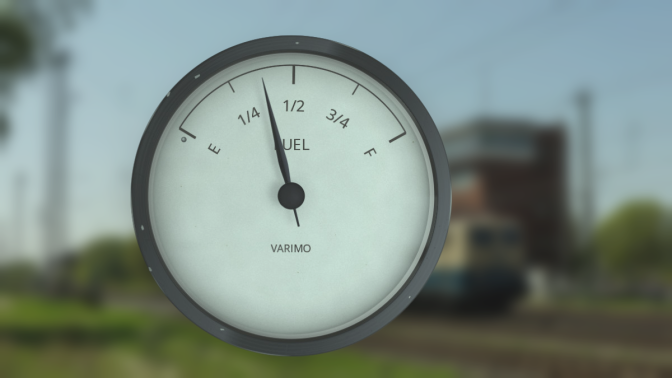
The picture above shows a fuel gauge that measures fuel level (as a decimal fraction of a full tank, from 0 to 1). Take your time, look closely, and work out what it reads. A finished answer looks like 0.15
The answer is 0.375
